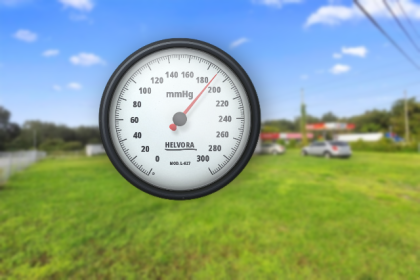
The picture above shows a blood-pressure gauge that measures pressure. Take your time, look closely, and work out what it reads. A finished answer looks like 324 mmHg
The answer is 190 mmHg
